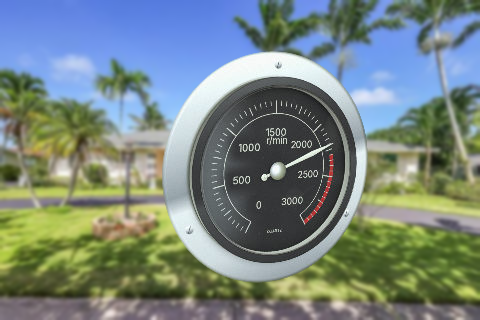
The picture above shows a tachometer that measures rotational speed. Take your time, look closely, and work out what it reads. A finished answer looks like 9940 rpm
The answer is 2200 rpm
